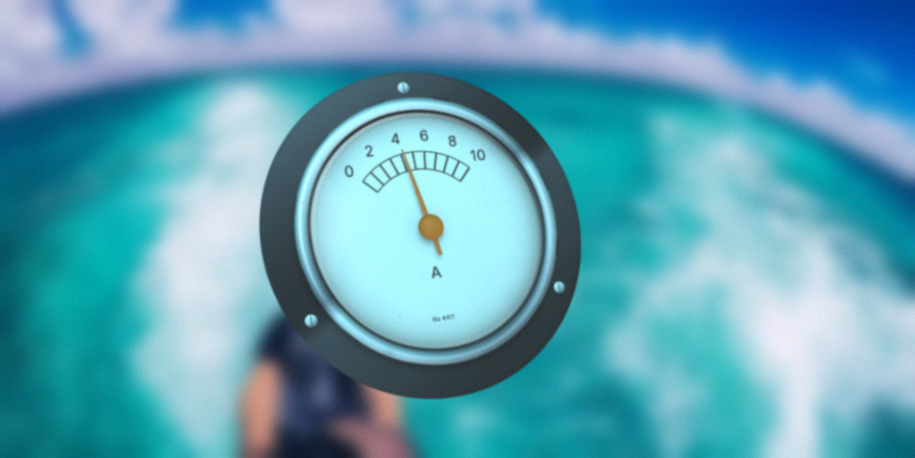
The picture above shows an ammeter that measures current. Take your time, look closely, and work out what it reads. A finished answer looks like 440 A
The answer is 4 A
